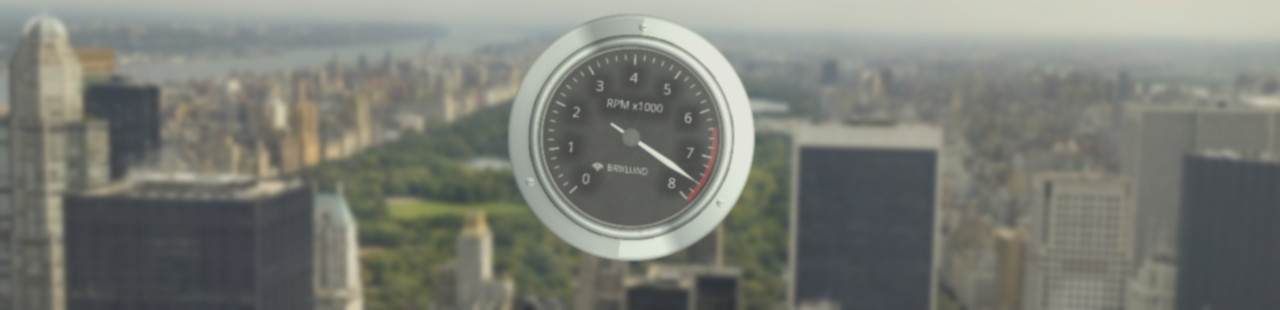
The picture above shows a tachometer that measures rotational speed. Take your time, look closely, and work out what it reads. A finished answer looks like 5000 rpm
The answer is 7600 rpm
